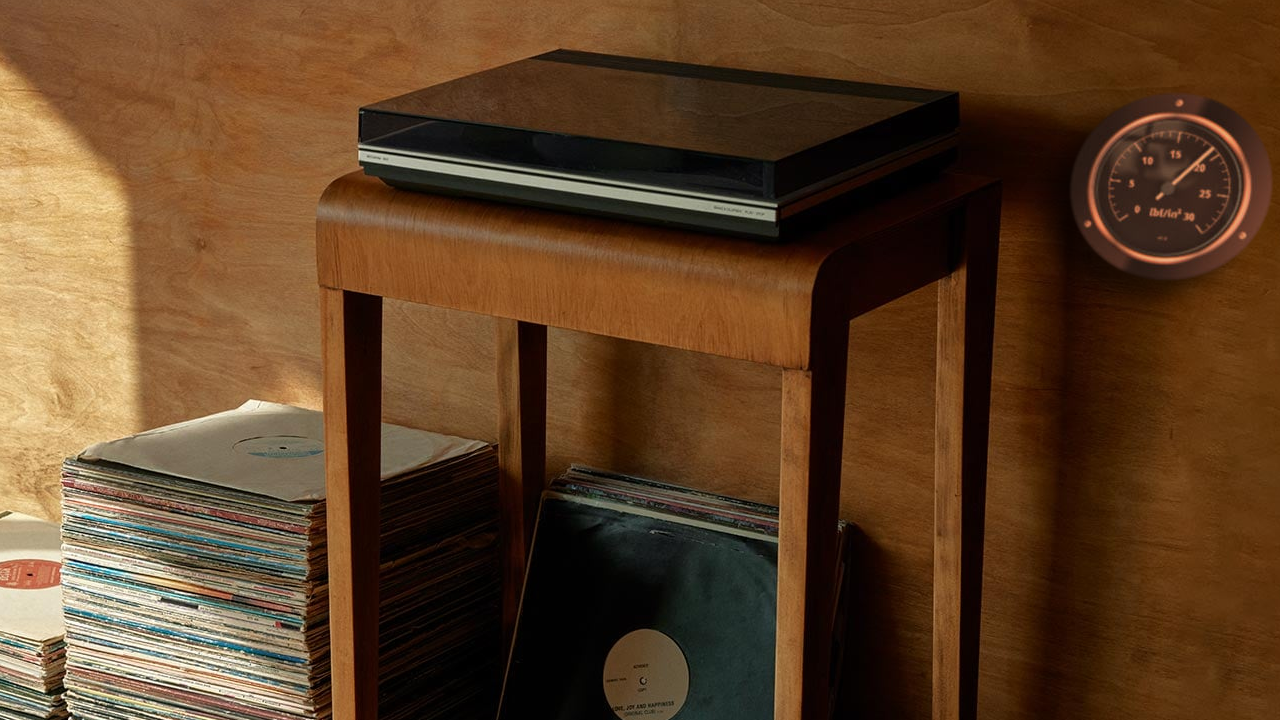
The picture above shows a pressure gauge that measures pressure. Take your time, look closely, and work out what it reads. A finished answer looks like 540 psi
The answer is 19 psi
